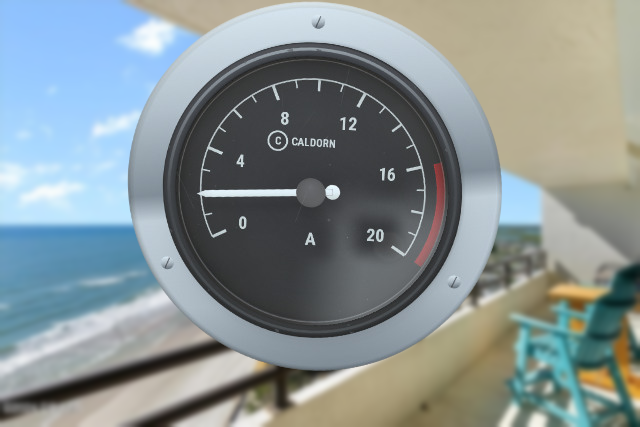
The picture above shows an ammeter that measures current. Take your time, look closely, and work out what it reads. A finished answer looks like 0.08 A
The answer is 2 A
